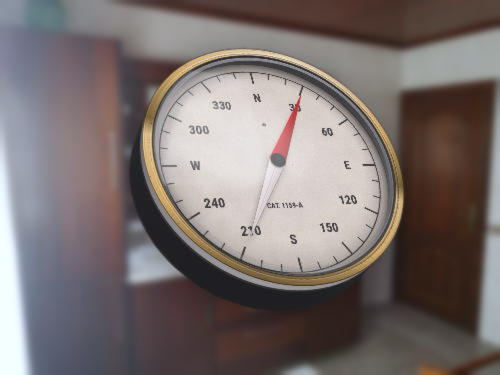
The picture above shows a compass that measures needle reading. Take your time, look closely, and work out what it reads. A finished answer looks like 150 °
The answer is 30 °
